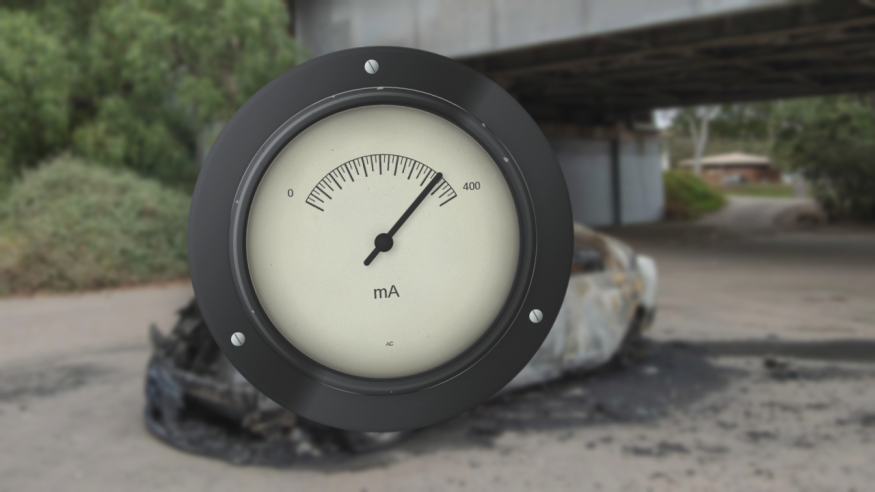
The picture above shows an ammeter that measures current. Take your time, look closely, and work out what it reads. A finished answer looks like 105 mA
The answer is 340 mA
